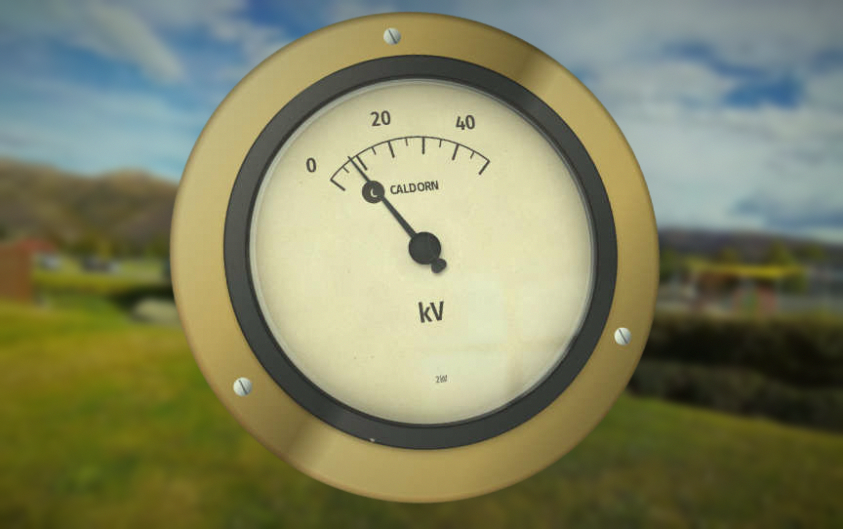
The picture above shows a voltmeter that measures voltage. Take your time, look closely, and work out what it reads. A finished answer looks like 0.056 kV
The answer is 7.5 kV
